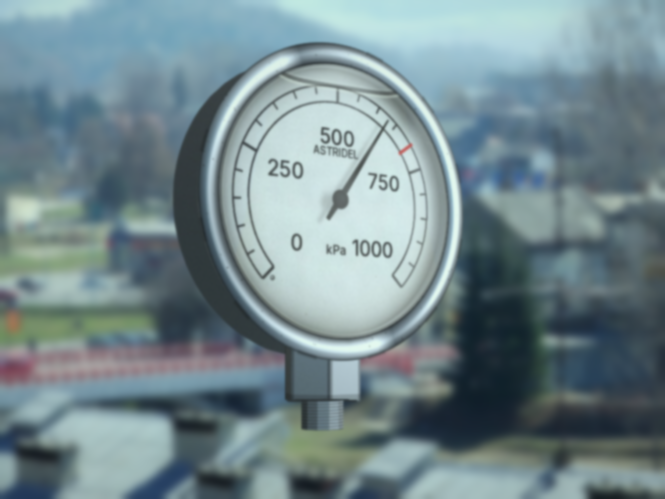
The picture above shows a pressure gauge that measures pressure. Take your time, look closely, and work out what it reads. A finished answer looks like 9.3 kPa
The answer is 625 kPa
